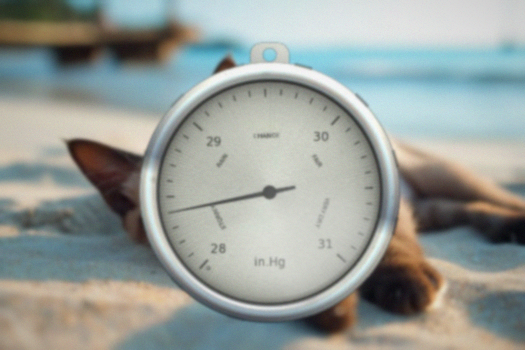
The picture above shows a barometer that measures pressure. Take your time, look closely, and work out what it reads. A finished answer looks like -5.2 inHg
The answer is 28.4 inHg
